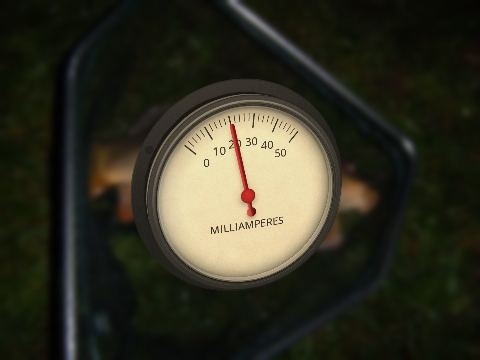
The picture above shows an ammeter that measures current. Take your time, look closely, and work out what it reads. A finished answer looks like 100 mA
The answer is 20 mA
